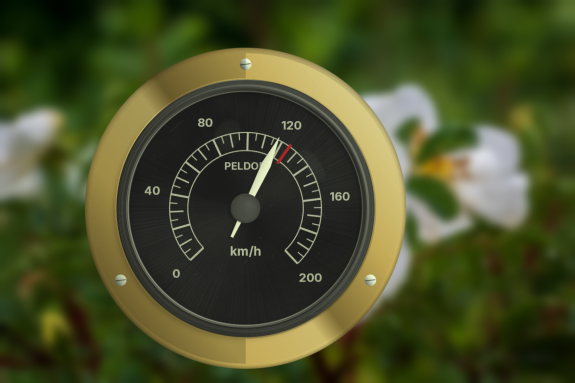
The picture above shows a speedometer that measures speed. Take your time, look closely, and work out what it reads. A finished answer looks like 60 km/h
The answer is 117.5 km/h
